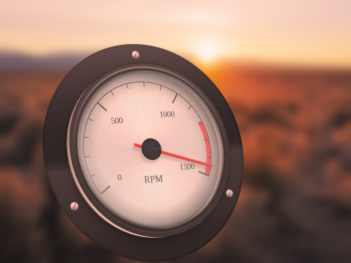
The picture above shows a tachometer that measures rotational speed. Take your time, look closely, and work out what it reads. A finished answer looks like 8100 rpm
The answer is 1450 rpm
